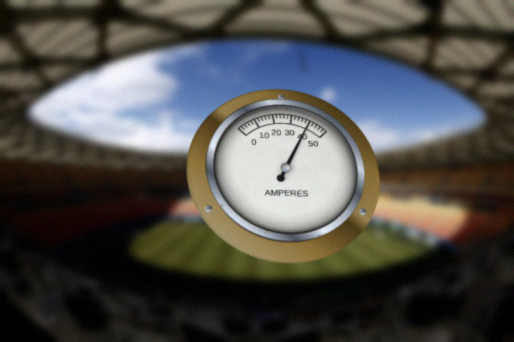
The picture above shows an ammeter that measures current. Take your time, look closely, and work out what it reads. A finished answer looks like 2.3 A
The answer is 40 A
